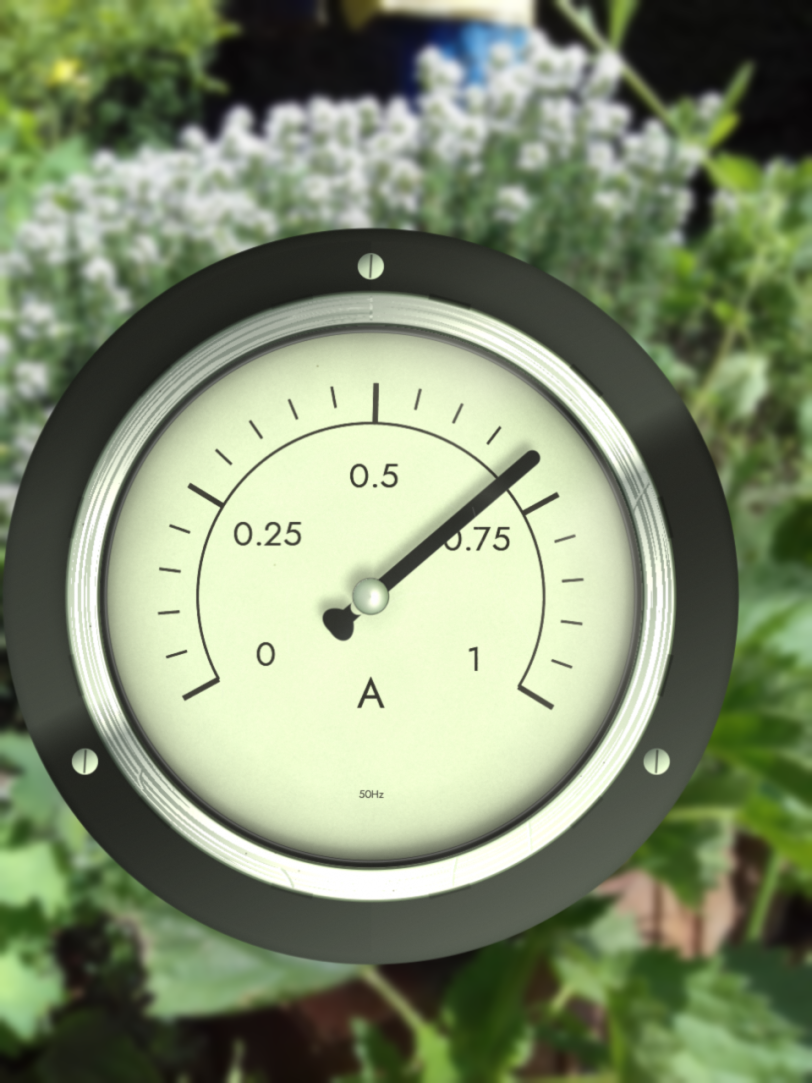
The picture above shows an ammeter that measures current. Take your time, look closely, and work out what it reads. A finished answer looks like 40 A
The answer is 0.7 A
